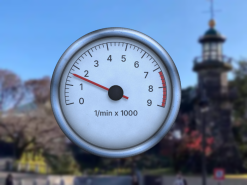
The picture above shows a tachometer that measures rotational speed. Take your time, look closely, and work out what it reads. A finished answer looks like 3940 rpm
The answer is 1600 rpm
